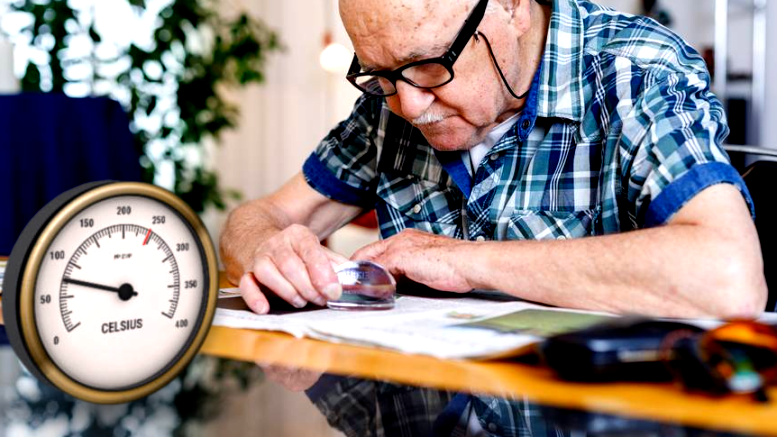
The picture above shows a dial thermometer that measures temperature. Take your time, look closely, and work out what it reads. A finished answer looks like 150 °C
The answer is 75 °C
